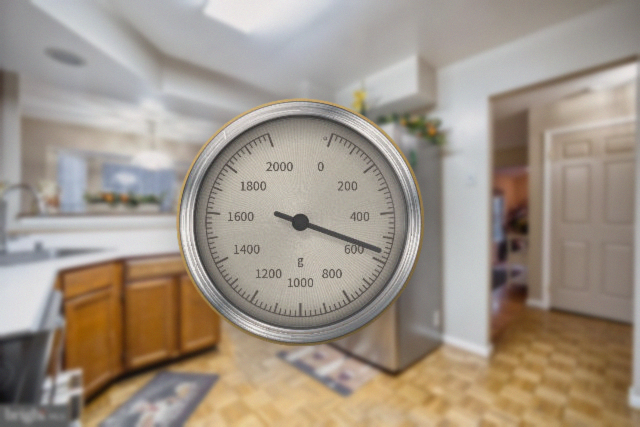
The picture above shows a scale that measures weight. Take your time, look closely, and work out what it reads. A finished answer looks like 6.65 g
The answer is 560 g
